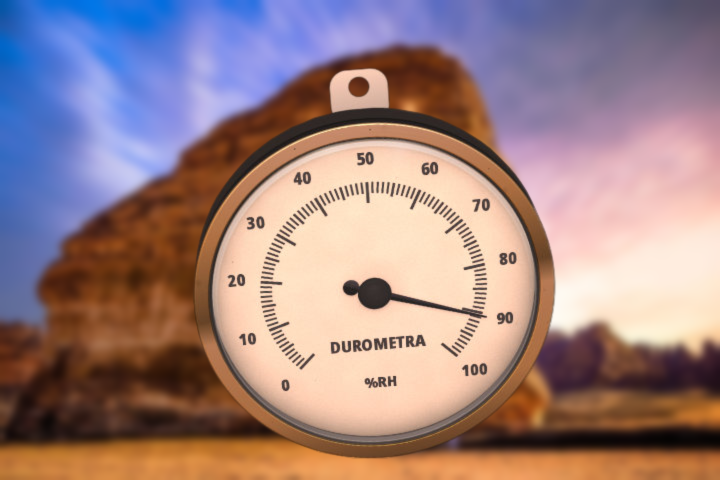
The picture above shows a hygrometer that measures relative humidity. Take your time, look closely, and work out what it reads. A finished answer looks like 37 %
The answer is 90 %
